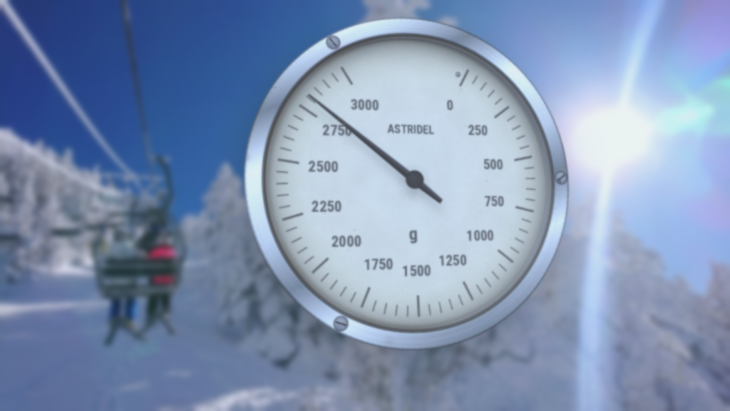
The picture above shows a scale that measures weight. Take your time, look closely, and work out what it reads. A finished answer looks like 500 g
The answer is 2800 g
